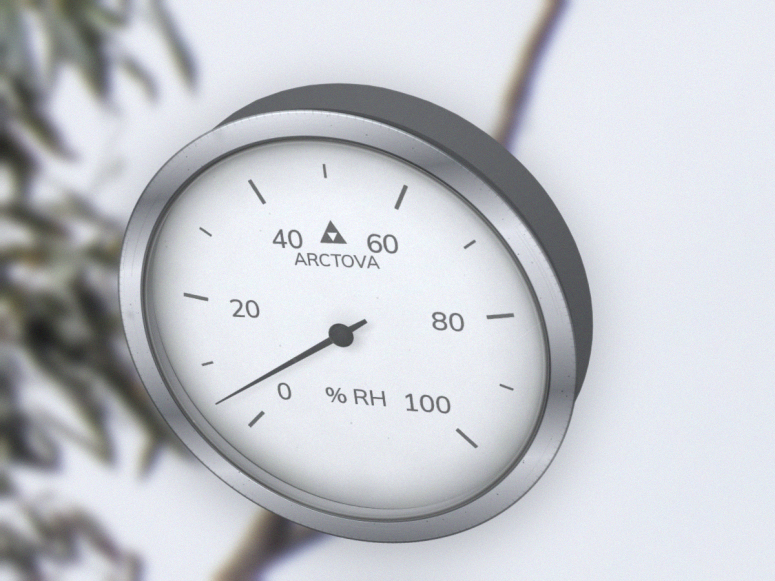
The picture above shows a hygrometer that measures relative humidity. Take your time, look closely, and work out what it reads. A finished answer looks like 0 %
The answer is 5 %
